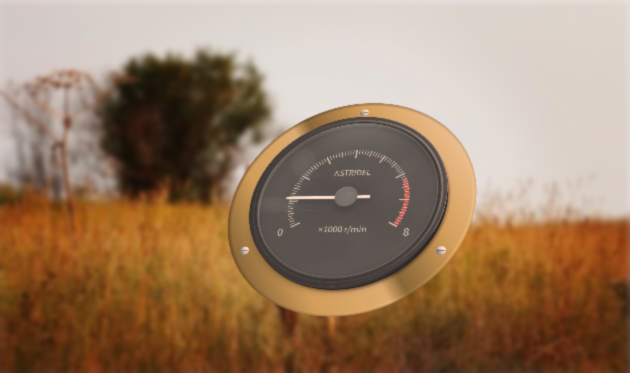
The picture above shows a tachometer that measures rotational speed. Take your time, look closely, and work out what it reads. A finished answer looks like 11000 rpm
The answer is 1000 rpm
